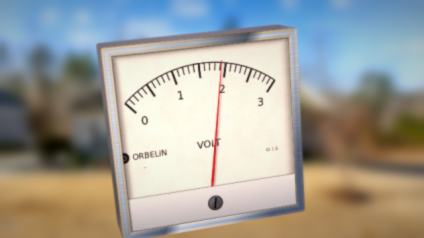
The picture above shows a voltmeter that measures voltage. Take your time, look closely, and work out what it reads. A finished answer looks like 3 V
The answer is 1.9 V
